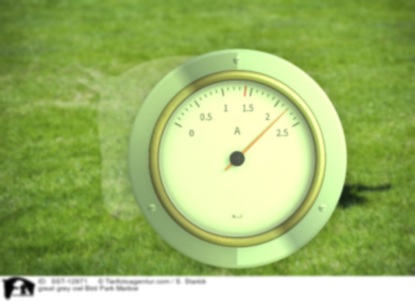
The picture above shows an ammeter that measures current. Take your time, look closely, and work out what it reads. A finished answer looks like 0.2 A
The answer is 2.2 A
